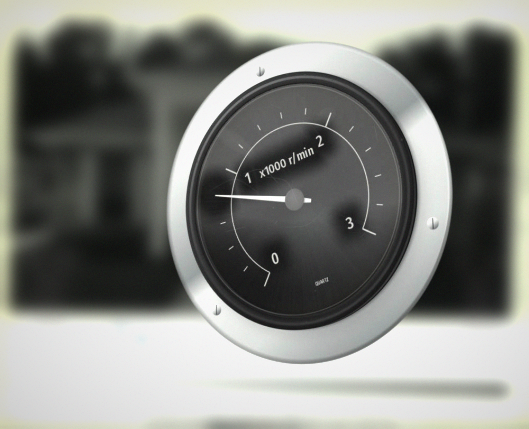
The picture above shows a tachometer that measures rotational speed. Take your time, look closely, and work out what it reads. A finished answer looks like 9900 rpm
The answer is 800 rpm
